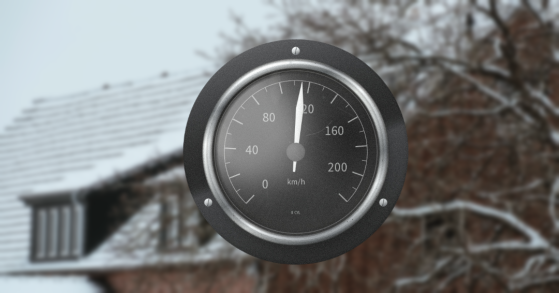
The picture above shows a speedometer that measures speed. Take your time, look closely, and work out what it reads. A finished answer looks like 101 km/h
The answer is 115 km/h
